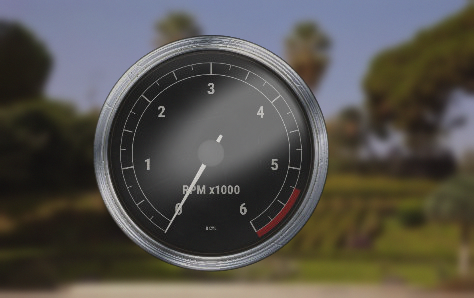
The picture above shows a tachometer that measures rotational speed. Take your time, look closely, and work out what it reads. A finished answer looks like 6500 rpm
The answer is 0 rpm
